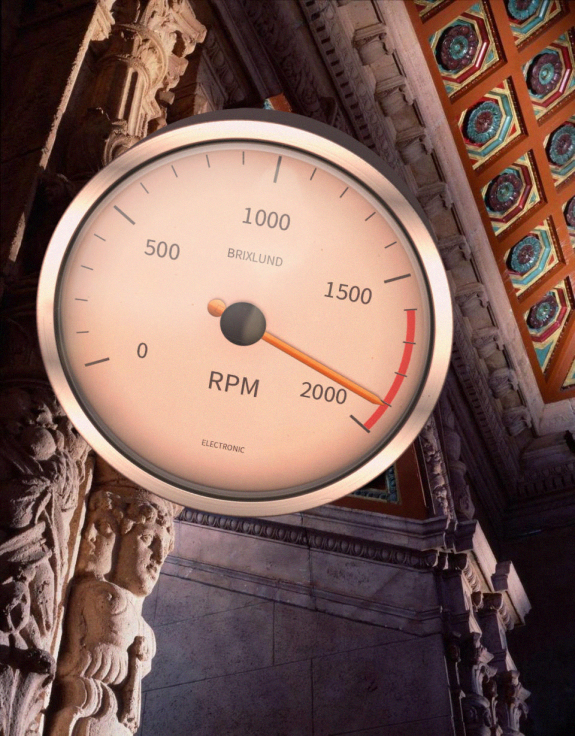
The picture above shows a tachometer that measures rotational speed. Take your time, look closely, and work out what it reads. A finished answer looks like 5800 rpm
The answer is 1900 rpm
